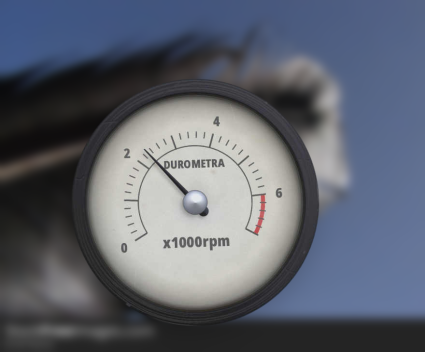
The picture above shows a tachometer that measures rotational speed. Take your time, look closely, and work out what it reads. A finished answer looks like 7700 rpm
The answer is 2300 rpm
